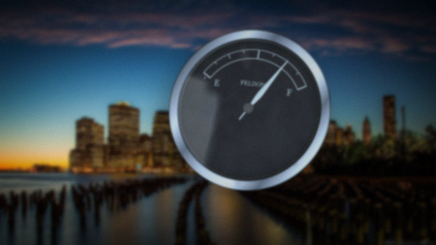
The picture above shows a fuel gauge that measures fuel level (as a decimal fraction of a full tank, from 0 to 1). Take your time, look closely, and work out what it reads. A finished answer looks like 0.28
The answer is 0.75
